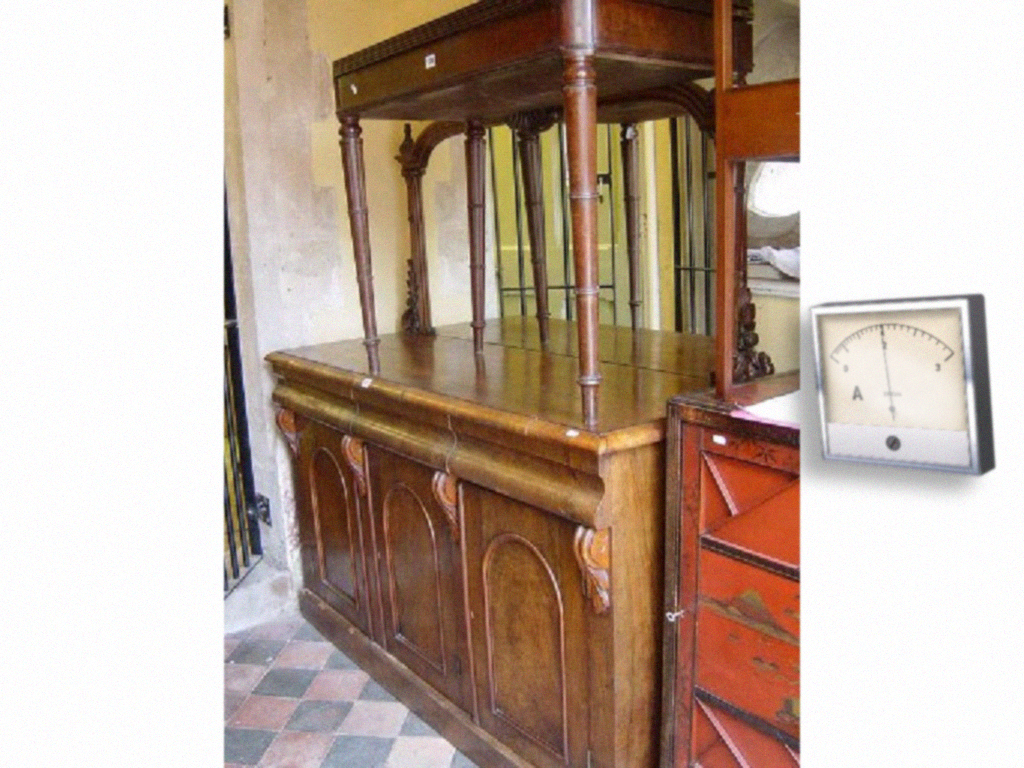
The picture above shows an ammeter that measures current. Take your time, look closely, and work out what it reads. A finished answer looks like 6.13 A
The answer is 2 A
